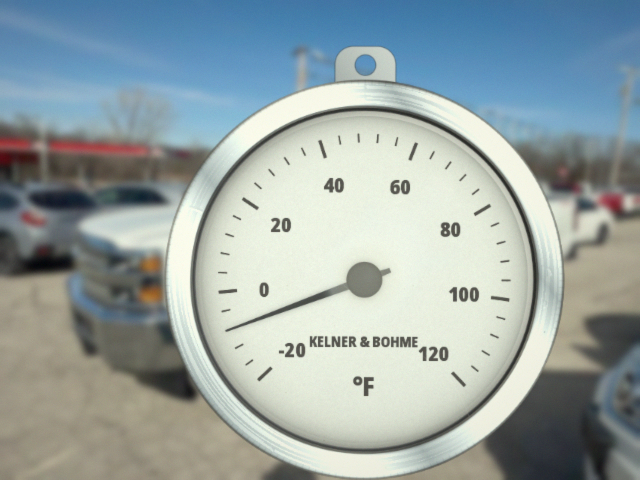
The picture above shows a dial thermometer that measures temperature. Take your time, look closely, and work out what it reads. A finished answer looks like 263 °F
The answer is -8 °F
